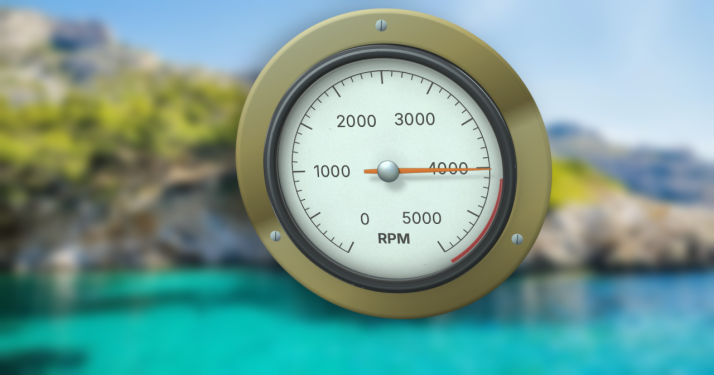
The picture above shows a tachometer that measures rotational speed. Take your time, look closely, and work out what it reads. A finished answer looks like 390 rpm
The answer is 4000 rpm
